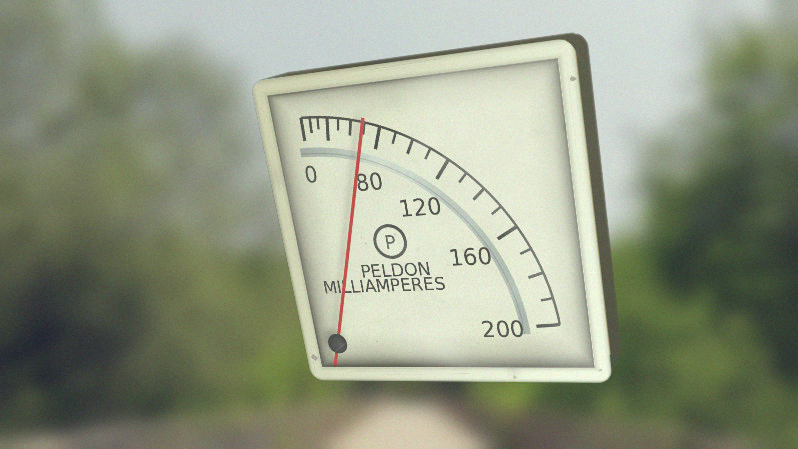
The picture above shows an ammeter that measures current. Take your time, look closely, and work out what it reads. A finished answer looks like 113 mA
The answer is 70 mA
